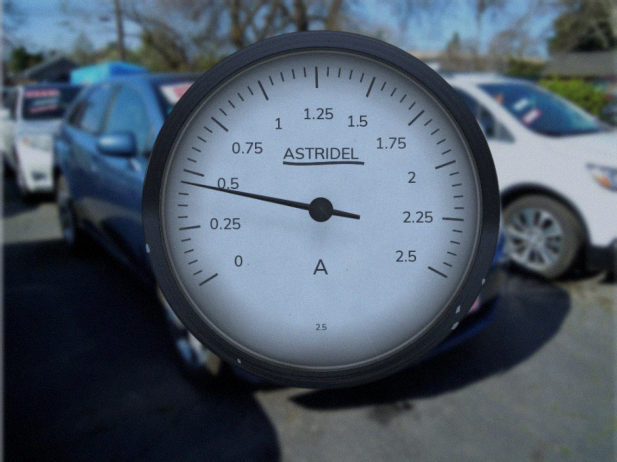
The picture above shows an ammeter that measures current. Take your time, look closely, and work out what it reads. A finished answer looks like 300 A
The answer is 0.45 A
